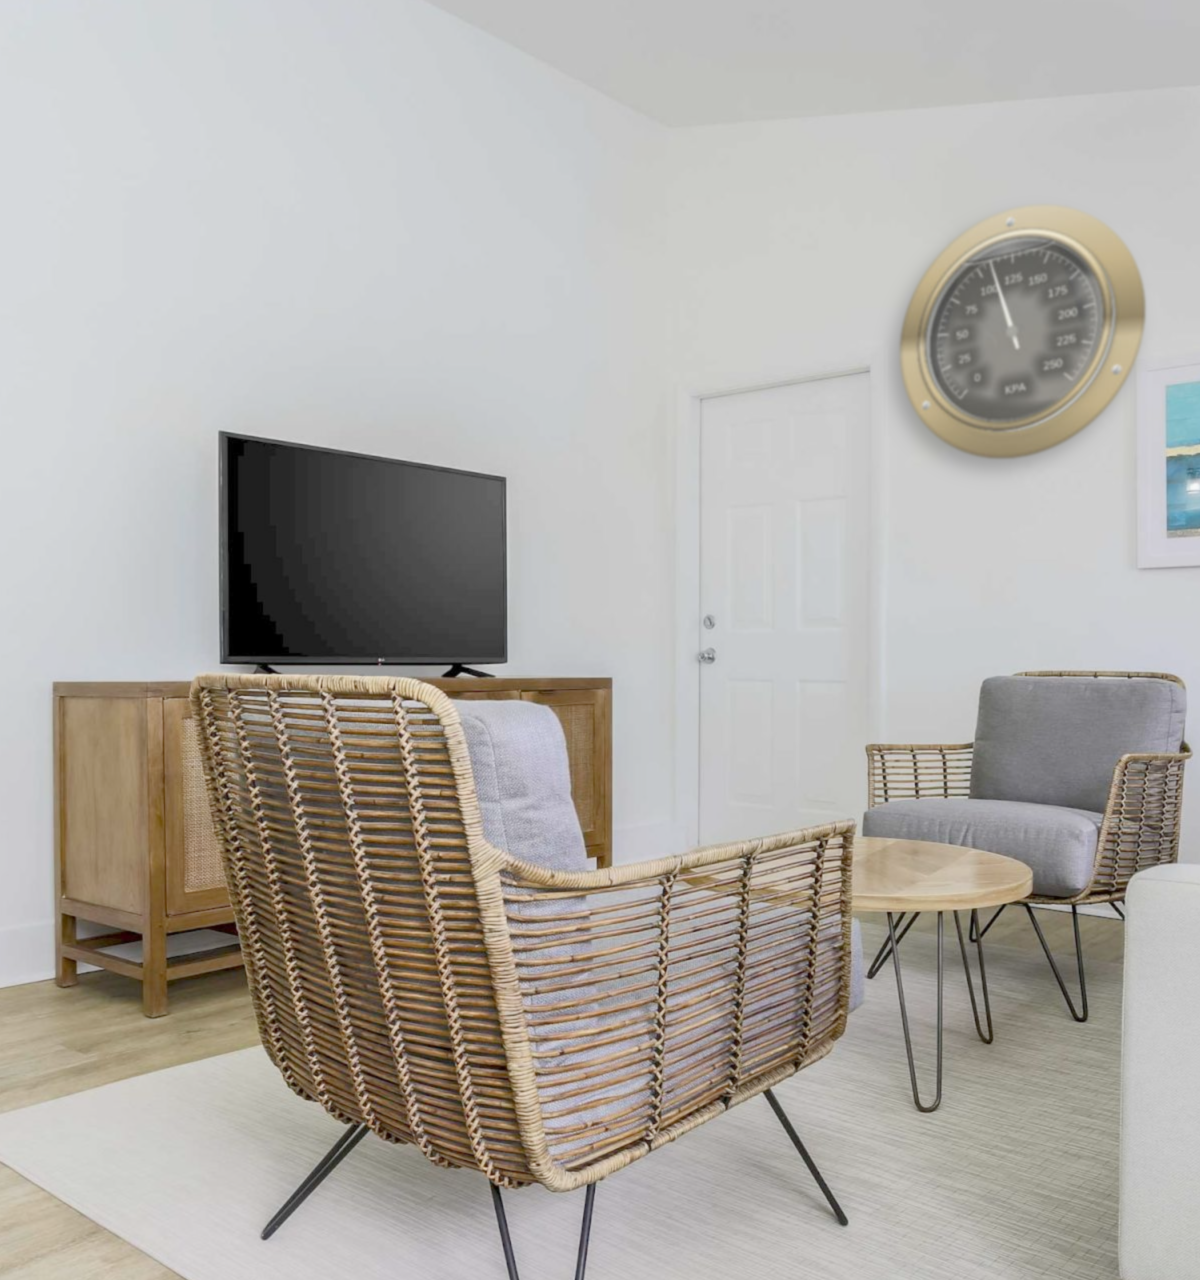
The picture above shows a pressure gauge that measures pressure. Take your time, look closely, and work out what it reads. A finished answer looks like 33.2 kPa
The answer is 110 kPa
